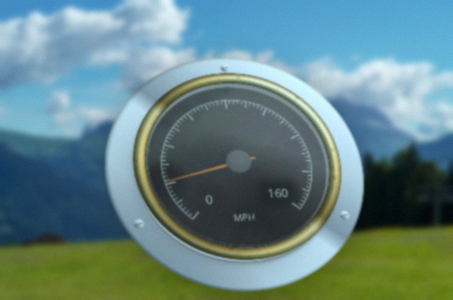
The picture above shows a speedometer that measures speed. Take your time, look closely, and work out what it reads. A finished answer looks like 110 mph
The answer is 20 mph
